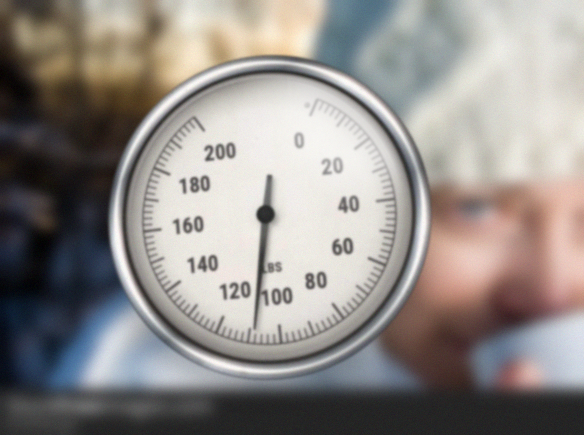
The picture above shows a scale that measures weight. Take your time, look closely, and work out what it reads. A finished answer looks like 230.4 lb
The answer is 108 lb
